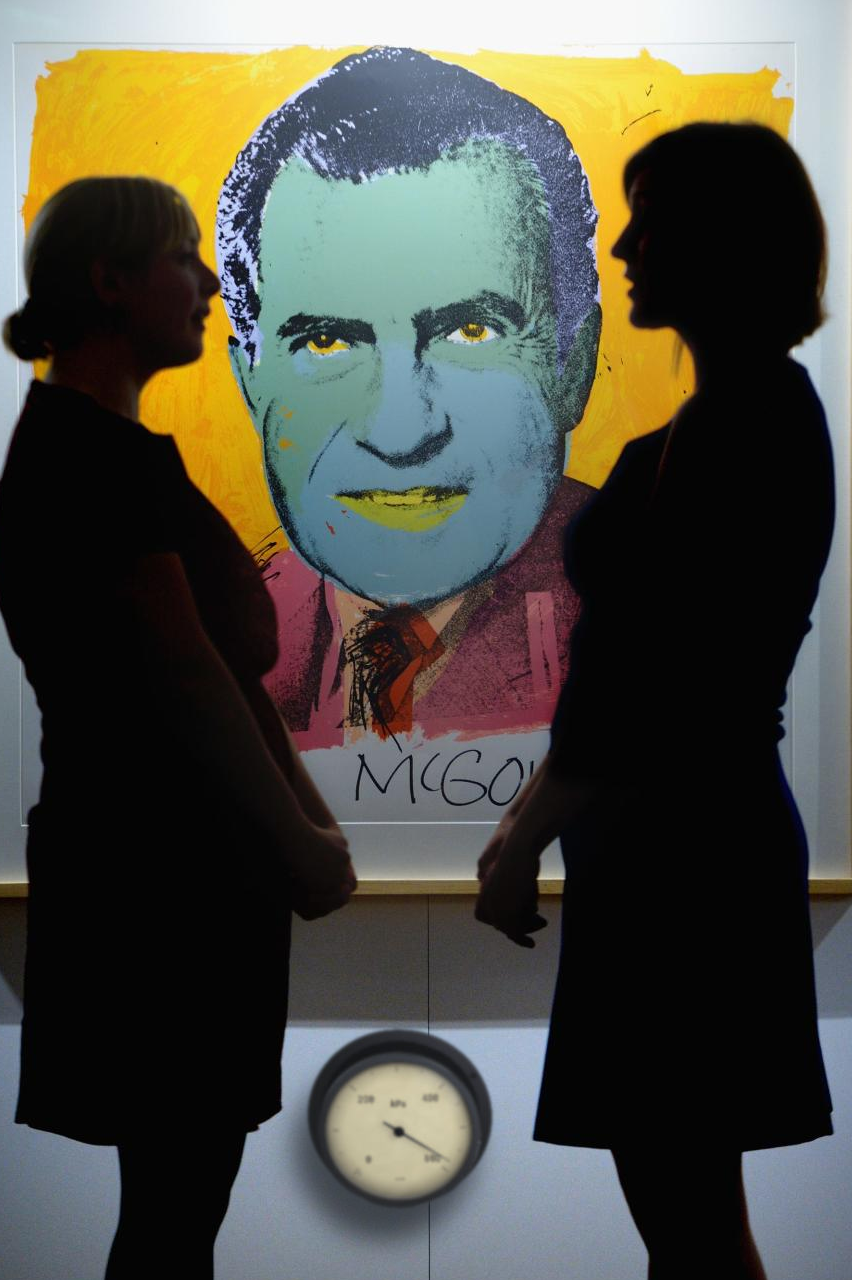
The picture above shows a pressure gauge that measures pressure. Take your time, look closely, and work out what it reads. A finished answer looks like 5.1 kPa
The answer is 575 kPa
